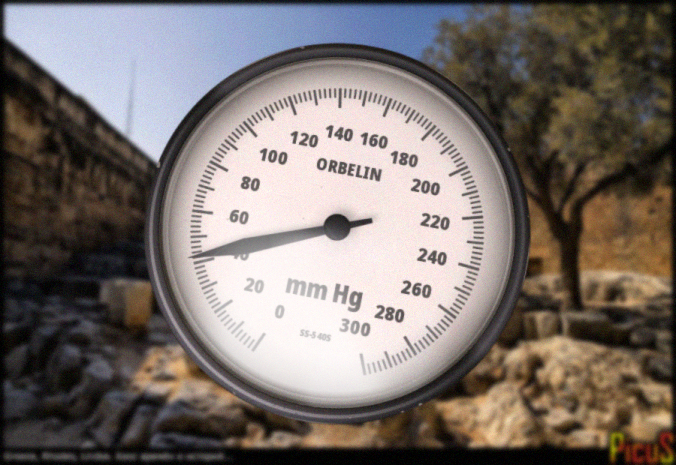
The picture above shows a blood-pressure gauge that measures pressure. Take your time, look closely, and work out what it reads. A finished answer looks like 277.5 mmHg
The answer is 42 mmHg
